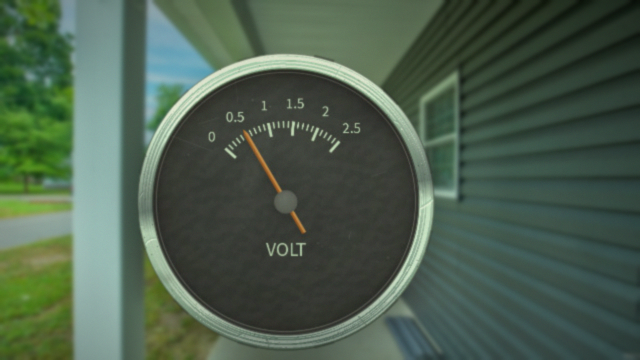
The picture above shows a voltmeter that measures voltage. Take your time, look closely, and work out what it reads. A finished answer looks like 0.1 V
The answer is 0.5 V
